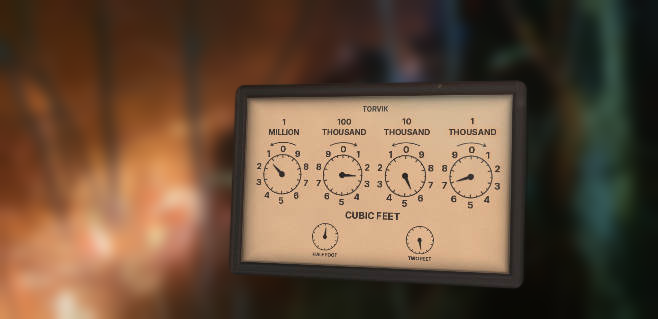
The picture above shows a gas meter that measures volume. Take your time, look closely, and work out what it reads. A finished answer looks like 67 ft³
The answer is 125700 ft³
